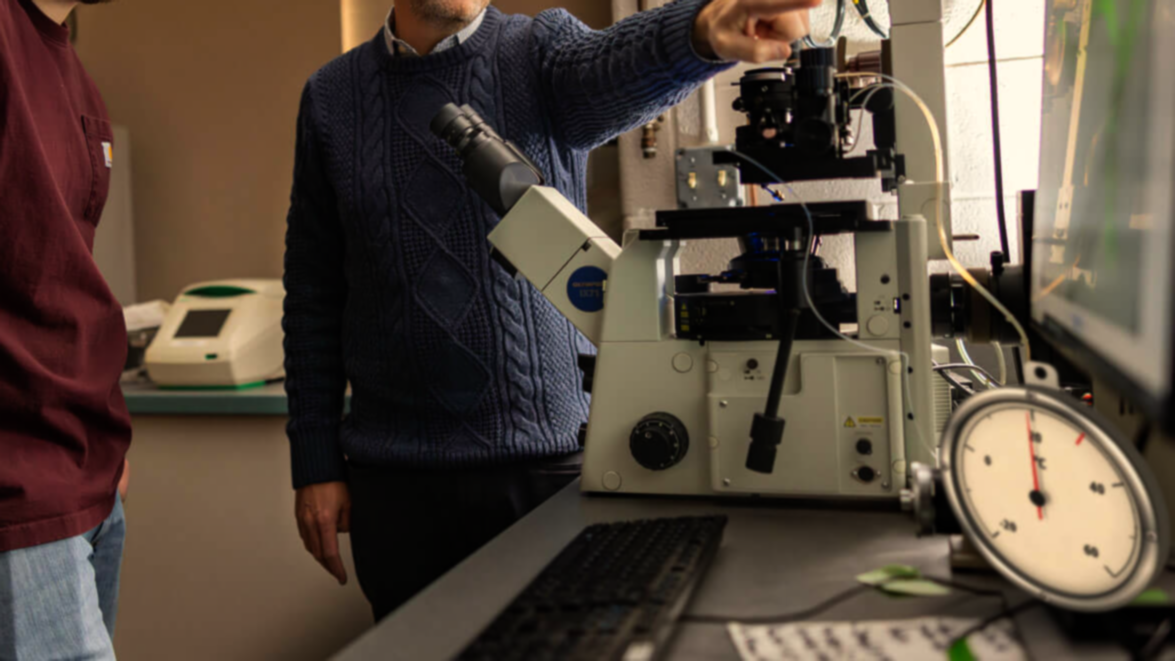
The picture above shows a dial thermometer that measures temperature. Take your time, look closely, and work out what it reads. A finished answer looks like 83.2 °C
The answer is 20 °C
